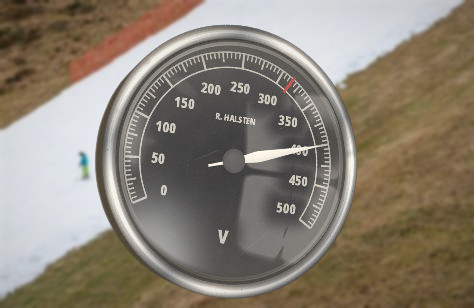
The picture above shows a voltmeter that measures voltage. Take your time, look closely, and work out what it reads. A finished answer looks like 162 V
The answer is 400 V
